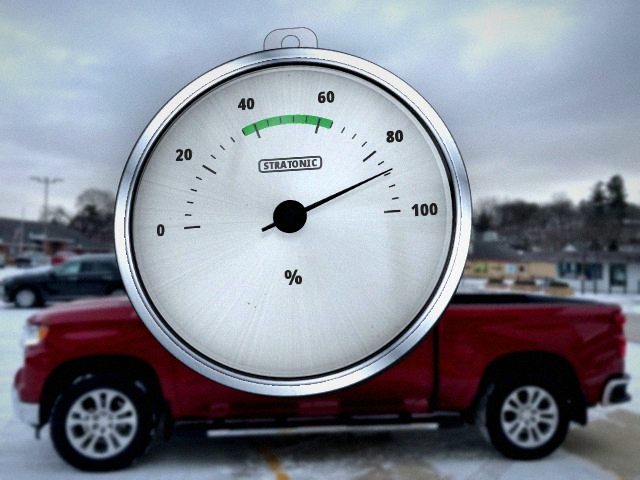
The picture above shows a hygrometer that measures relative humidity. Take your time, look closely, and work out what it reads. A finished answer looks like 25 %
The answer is 88 %
